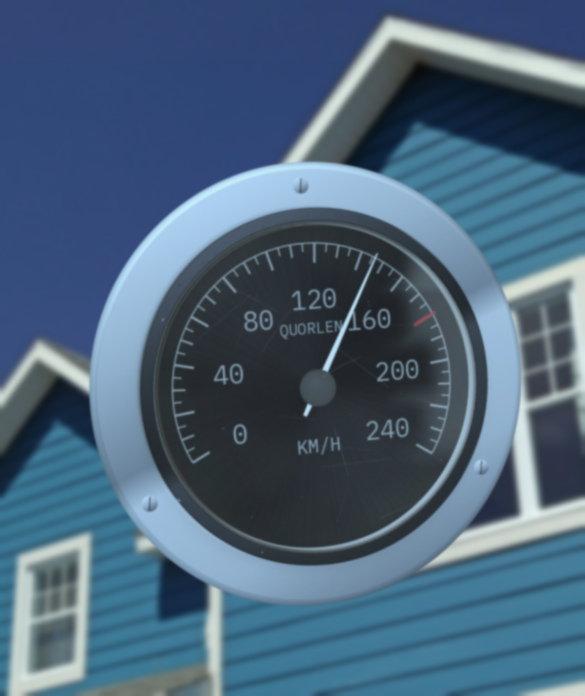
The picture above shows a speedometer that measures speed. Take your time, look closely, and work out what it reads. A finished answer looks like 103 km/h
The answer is 145 km/h
